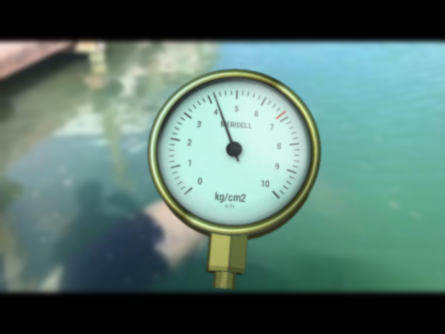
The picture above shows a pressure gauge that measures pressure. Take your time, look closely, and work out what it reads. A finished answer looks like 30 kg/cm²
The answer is 4.2 kg/cm²
